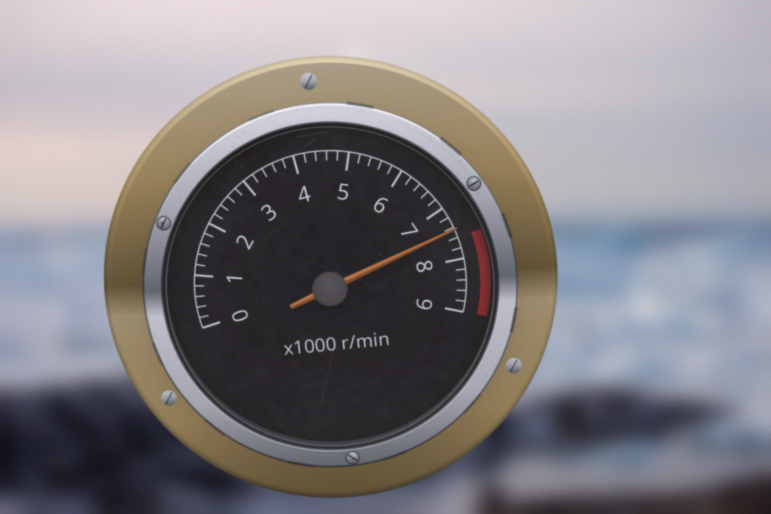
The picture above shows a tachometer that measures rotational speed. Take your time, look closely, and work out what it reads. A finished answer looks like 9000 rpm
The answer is 7400 rpm
